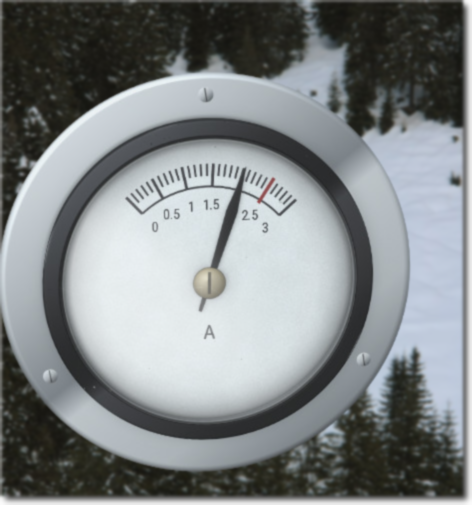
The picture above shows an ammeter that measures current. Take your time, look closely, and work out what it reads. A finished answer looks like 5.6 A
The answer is 2 A
